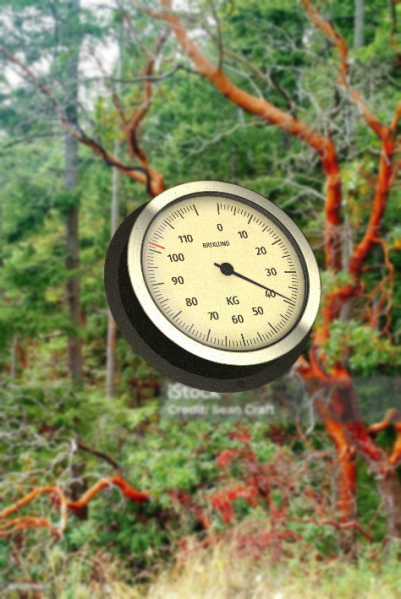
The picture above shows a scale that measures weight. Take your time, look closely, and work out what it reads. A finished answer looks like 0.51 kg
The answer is 40 kg
